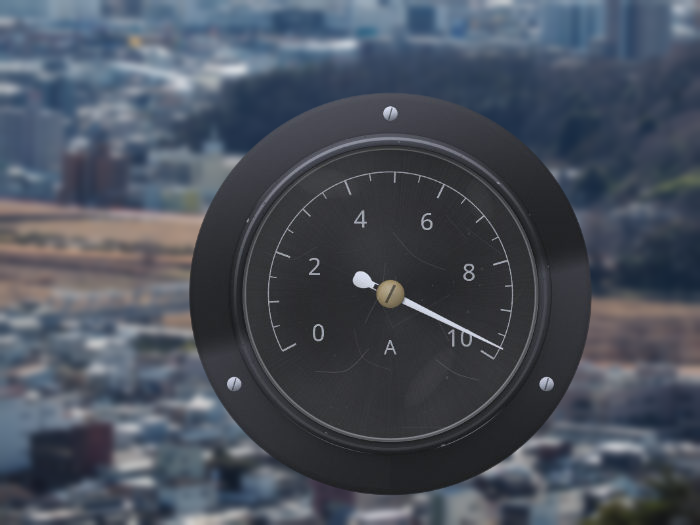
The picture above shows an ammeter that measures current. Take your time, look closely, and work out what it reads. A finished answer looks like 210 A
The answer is 9.75 A
